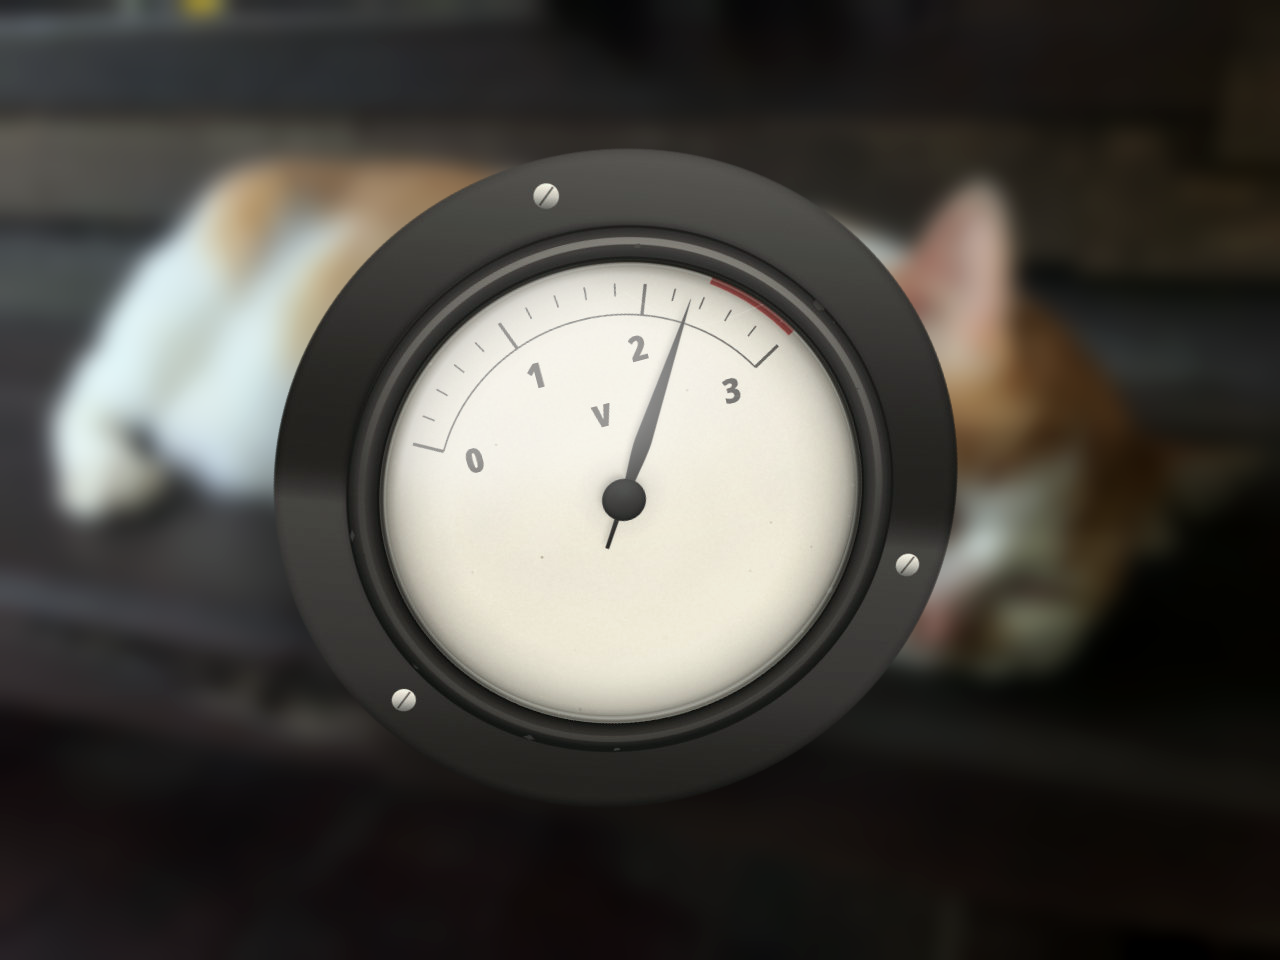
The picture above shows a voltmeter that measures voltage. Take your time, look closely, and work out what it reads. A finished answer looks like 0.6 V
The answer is 2.3 V
